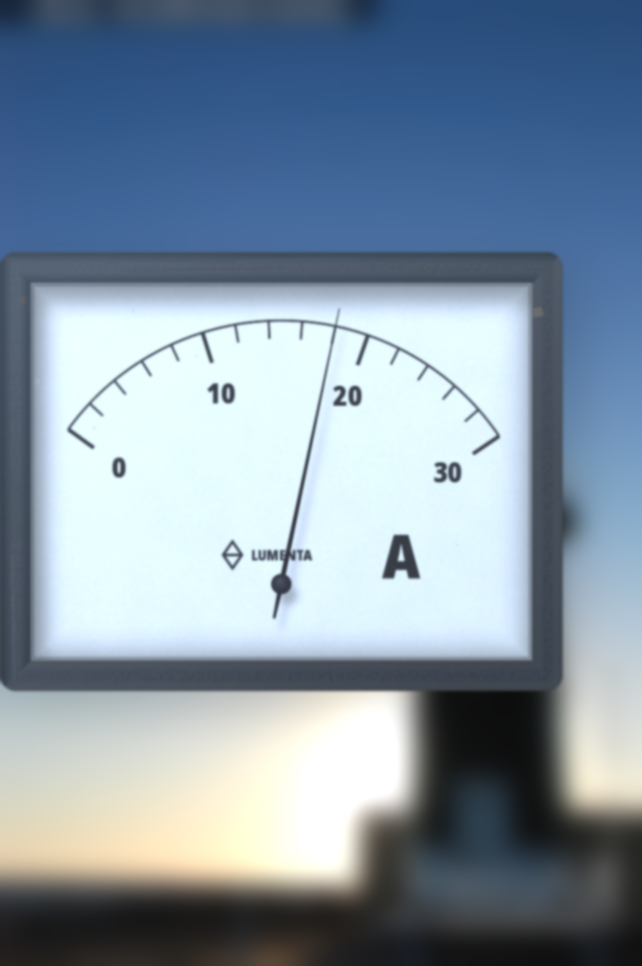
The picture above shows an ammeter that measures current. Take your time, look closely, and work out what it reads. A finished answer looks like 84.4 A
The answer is 18 A
